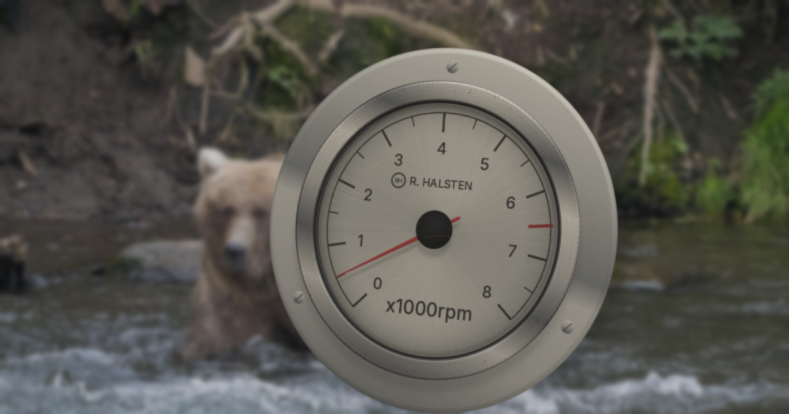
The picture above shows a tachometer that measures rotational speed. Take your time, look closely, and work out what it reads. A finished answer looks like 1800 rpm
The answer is 500 rpm
